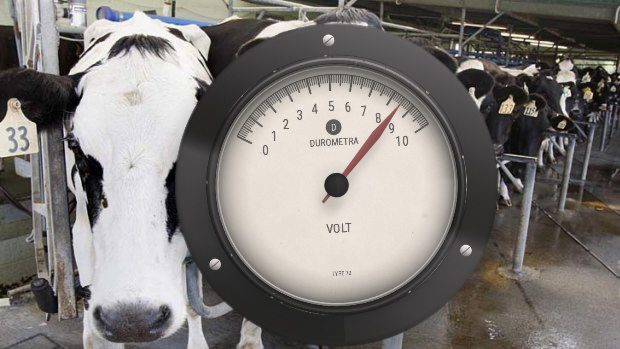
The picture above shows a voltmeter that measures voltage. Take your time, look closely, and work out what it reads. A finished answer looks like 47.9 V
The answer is 8.5 V
